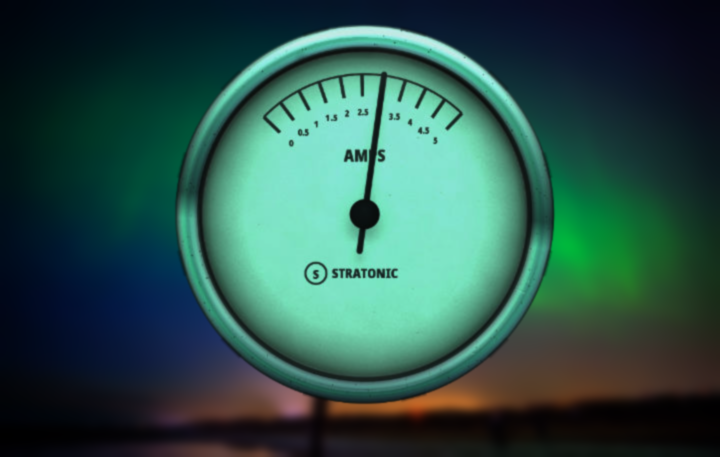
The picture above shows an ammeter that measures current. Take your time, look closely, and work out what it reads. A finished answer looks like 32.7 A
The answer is 3 A
